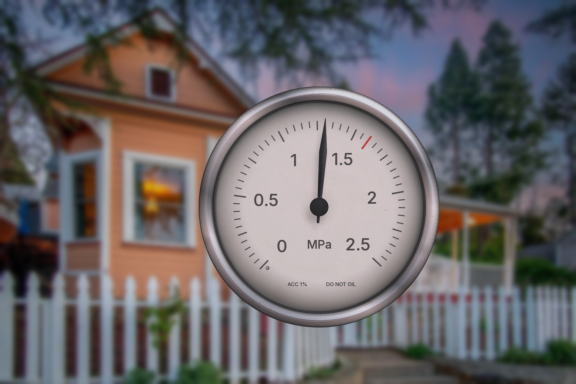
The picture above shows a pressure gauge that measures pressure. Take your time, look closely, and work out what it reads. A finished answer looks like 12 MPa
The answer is 1.3 MPa
